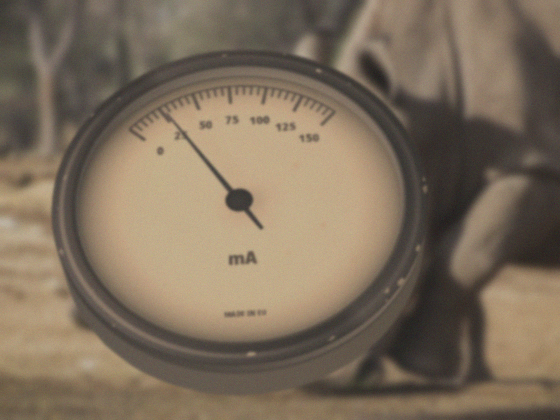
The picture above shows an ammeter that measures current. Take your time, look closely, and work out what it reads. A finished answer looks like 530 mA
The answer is 25 mA
